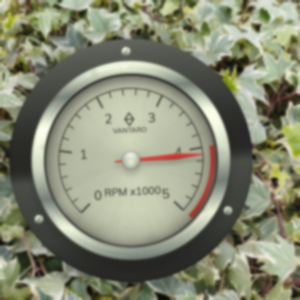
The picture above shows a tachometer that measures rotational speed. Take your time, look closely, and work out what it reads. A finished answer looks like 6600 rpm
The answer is 4100 rpm
